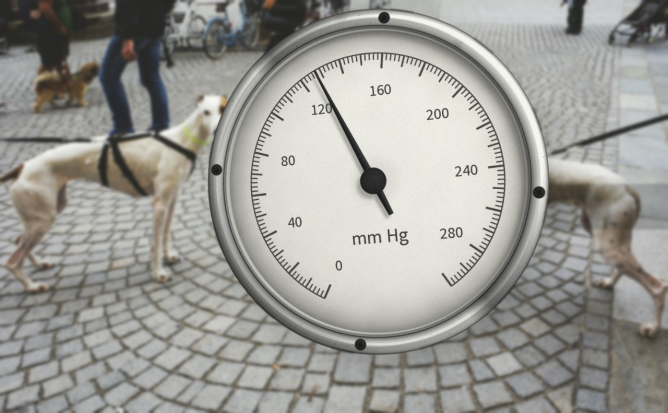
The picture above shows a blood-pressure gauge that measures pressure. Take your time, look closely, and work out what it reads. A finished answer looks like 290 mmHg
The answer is 128 mmHg
